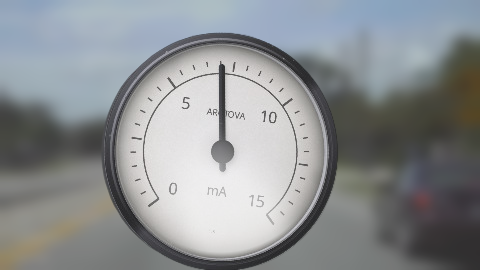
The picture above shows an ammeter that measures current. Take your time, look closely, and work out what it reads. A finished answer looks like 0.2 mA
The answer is 7 mA
